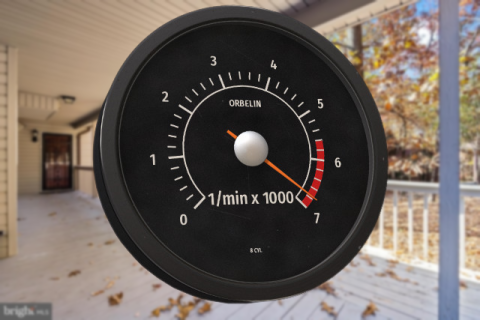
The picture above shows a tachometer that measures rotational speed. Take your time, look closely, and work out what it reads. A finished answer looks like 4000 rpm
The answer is 6800 rpm
